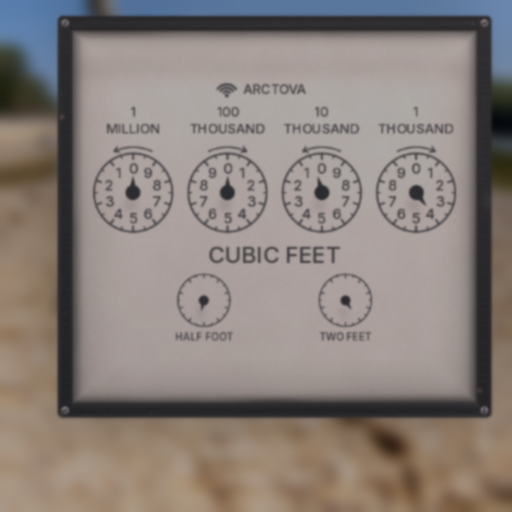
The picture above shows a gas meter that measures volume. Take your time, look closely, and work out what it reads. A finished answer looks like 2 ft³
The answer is 400 ft³
